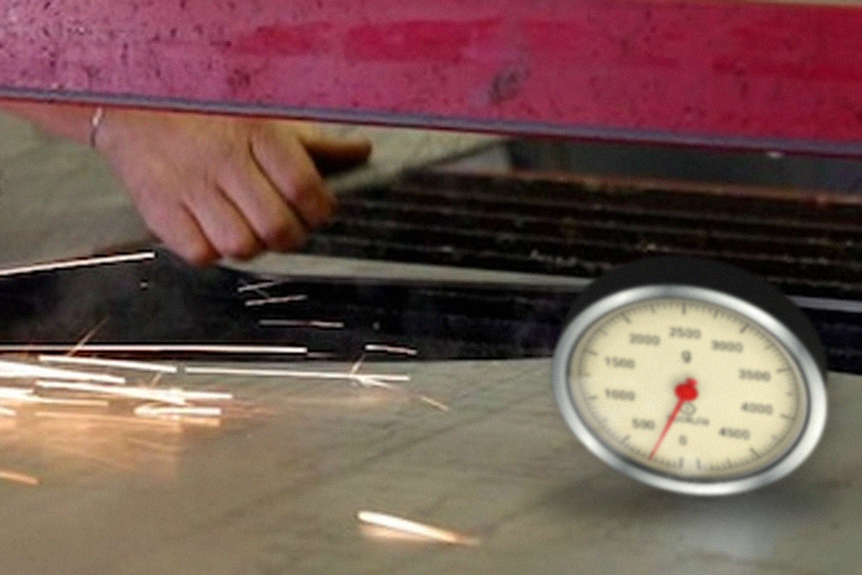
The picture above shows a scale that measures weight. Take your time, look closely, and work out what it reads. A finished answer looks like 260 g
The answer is 250 g
